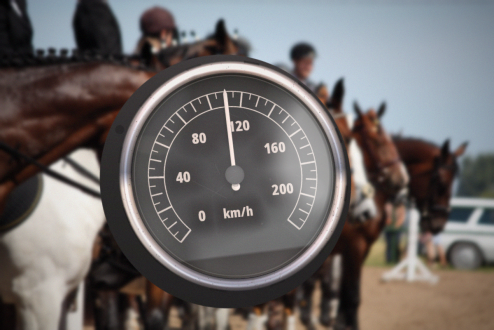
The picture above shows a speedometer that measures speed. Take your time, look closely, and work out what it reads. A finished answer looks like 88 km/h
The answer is 110 km/h
